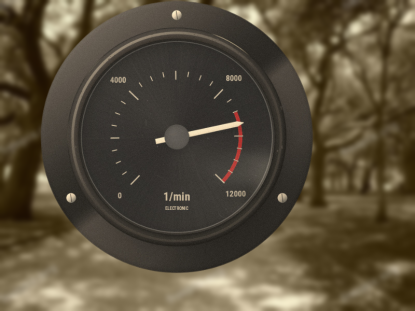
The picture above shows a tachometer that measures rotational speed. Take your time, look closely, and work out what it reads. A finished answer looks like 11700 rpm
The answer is 9500 rpm
